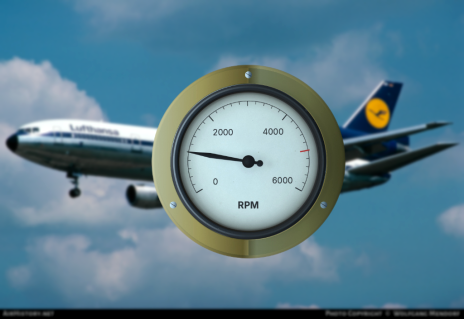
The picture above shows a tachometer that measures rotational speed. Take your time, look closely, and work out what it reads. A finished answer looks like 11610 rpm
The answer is 1000 rpm
